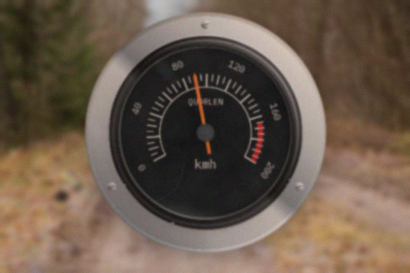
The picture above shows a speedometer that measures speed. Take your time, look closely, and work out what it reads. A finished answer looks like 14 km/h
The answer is 90 km/h
